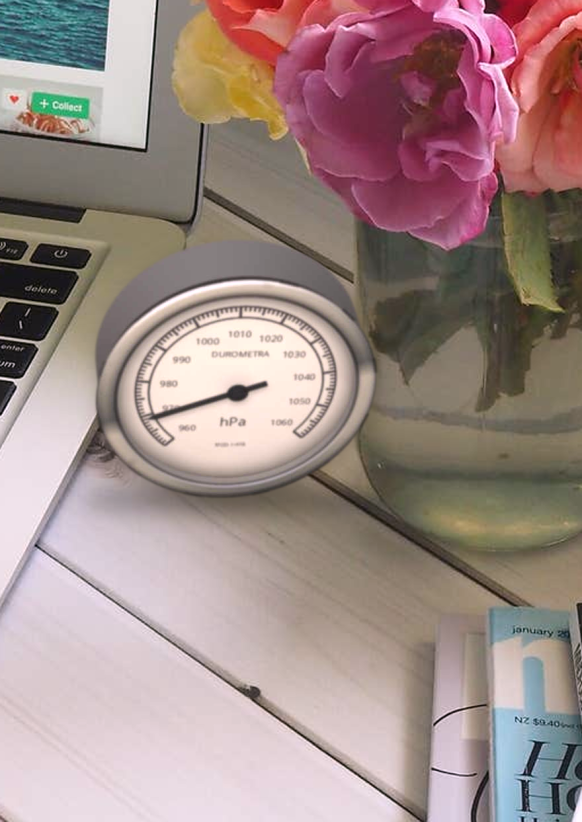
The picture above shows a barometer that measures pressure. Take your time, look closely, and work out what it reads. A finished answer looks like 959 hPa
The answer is 970 hPa
